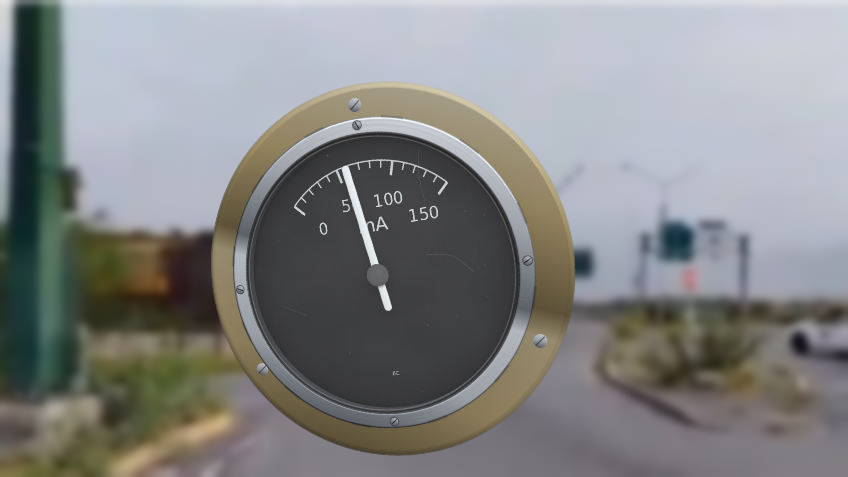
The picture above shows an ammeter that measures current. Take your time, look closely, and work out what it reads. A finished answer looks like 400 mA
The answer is 60 mA
